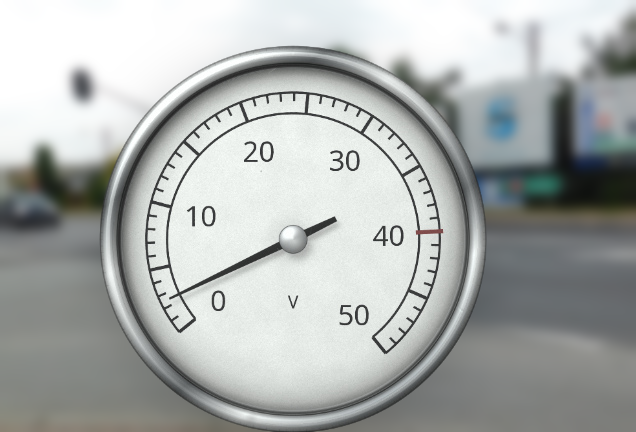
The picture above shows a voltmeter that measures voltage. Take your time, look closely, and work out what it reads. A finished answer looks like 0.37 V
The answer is 2.5 V
